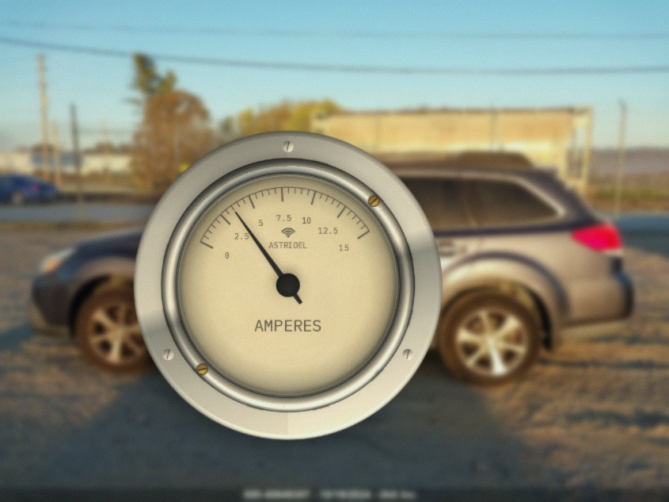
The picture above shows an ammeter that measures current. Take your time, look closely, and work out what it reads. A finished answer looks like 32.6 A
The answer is 3.5 A
